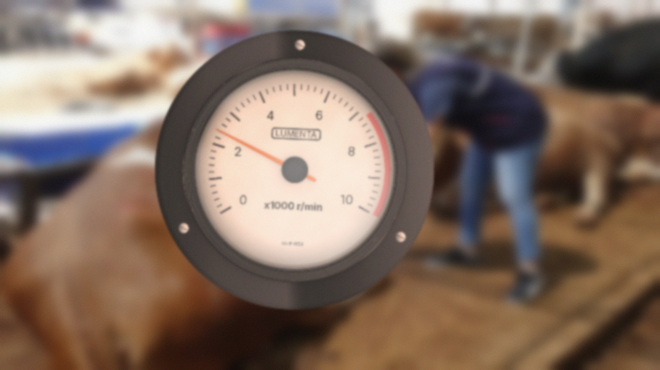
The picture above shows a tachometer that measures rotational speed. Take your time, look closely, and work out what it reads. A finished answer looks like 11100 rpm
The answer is 2400 rpm
